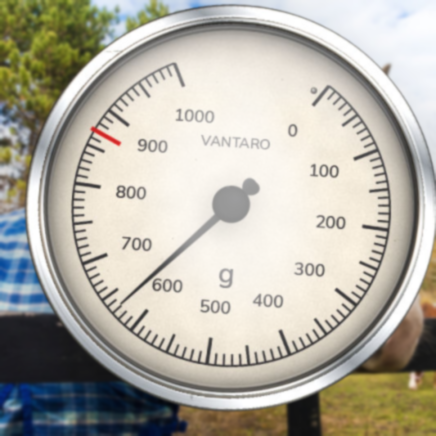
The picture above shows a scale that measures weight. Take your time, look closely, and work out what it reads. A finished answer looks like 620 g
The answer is 630 g
